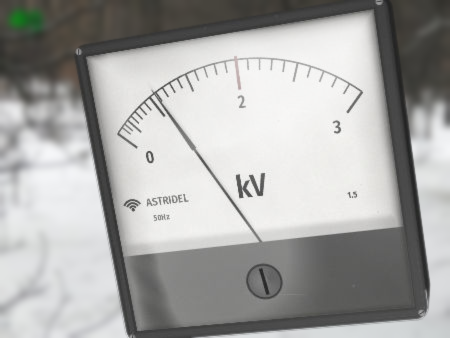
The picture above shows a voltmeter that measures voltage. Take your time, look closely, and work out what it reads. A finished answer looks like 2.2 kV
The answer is 1.1 kV
